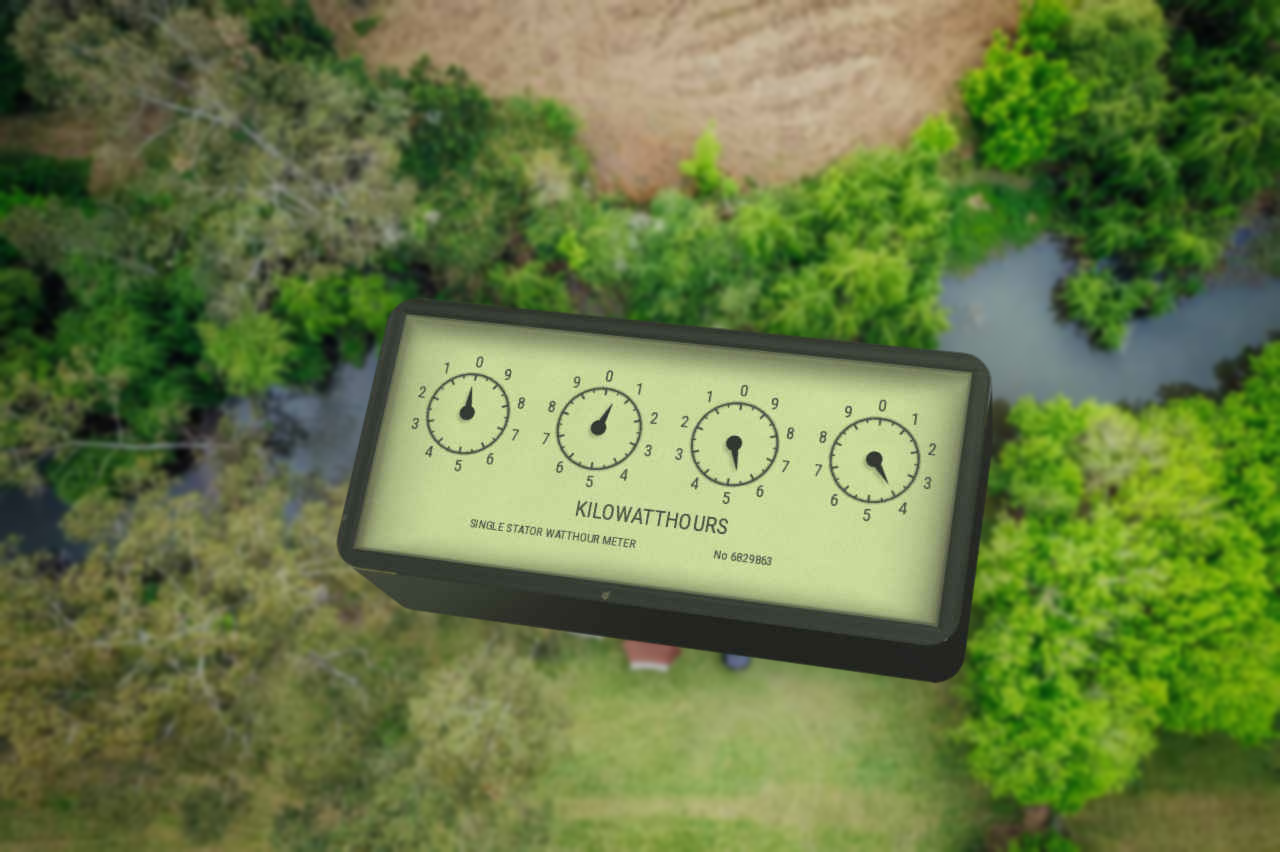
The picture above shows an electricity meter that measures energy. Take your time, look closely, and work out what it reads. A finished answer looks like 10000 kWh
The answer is 54 kWh
